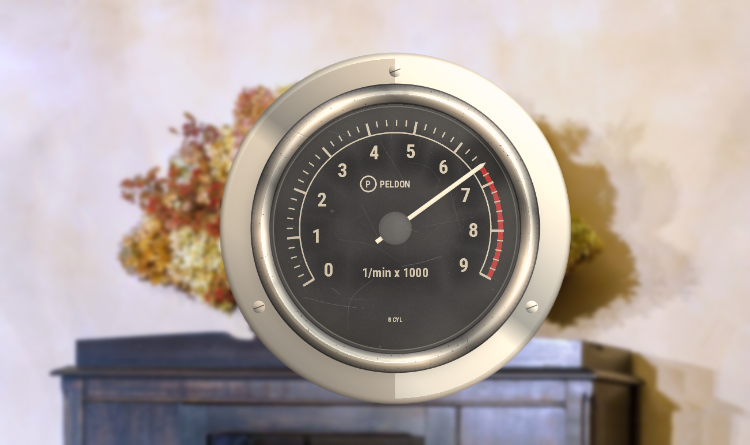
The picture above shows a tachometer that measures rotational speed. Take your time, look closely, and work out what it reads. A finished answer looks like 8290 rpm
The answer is 6600 rpm
